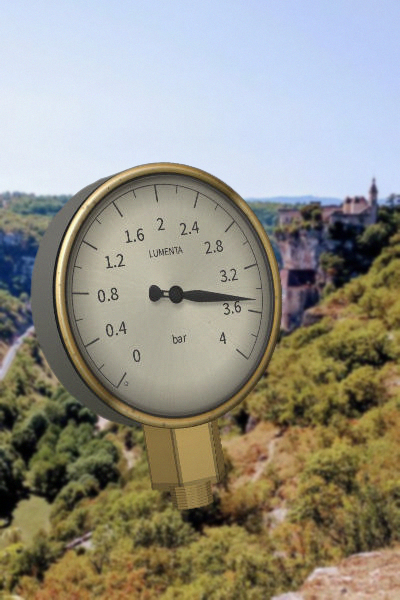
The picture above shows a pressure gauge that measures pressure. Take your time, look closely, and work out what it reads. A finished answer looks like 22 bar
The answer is 3.5 bar
